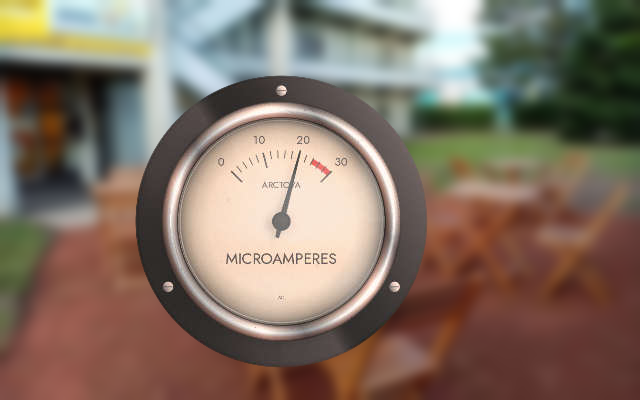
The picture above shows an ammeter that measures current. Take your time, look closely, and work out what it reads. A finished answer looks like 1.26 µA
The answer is 20 µA
